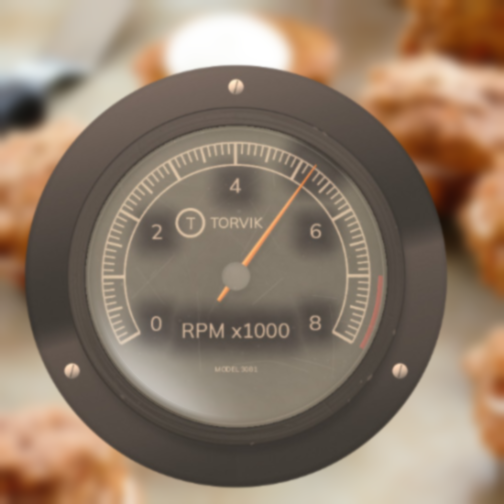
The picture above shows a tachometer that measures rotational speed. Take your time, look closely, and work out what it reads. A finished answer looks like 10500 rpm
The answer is 5200 rpm
